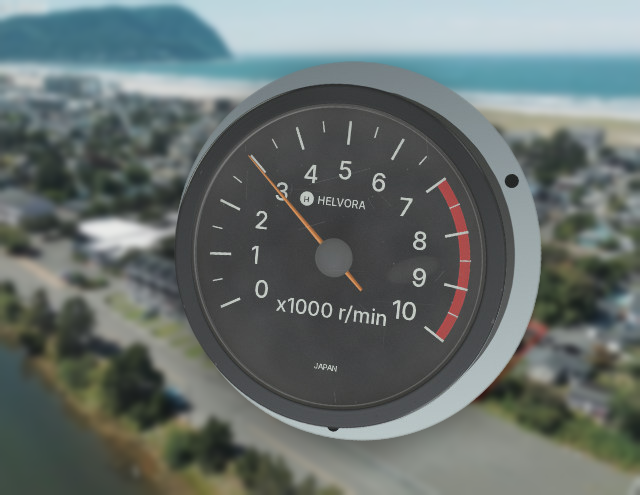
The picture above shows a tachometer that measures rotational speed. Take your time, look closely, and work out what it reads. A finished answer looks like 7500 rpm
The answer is 3000 rpm
